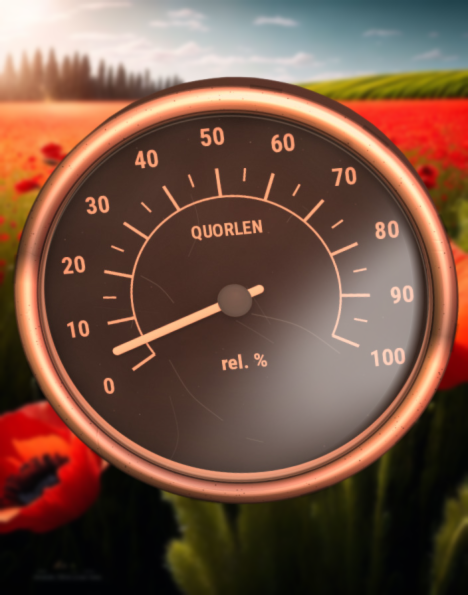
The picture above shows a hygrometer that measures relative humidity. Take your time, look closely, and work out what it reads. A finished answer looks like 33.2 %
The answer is 5 %
